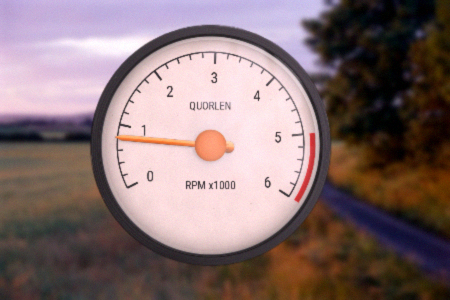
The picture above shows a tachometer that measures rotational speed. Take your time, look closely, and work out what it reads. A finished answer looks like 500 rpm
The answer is 800 rpm
